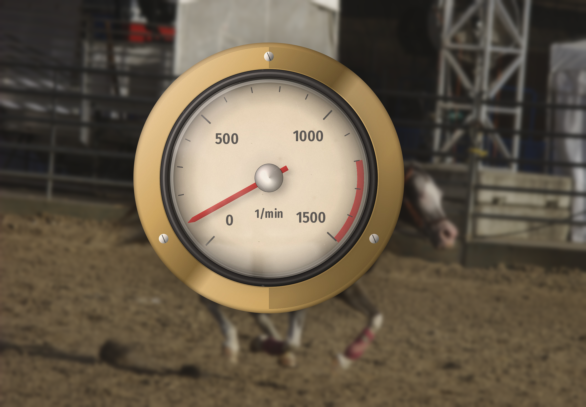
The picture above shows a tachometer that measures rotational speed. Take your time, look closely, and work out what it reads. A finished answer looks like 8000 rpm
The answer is 100 rpm
